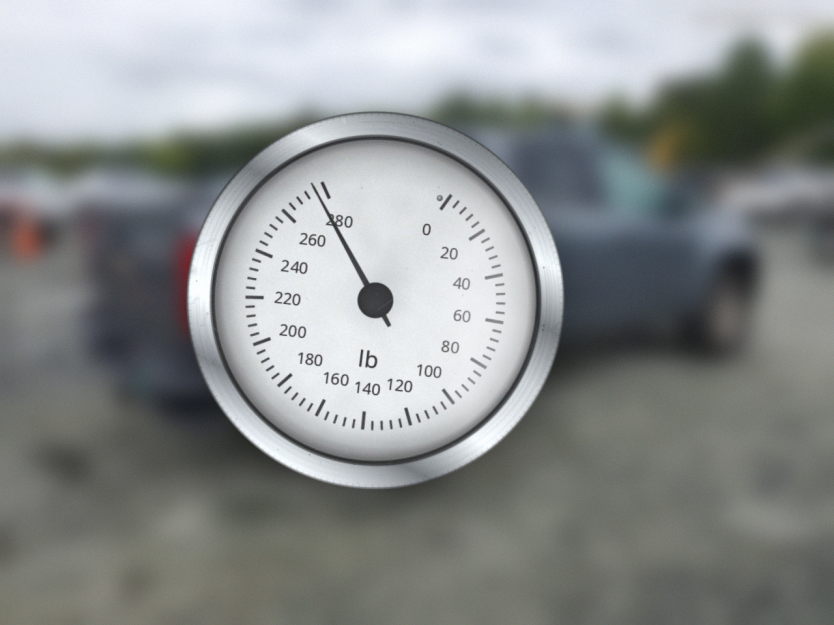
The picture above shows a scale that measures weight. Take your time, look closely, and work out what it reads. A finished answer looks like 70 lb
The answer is 276 lb
